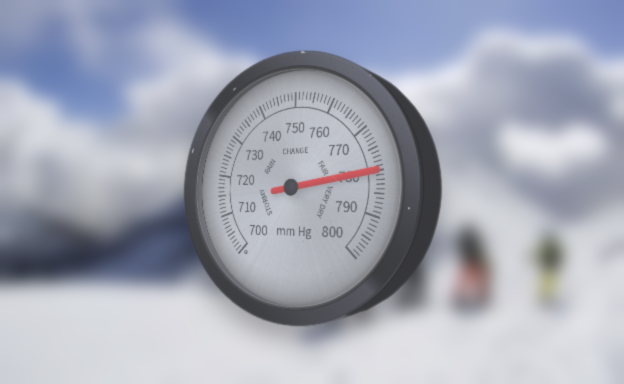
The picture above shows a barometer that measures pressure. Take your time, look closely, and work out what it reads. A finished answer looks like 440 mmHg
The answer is 780 mmHg
